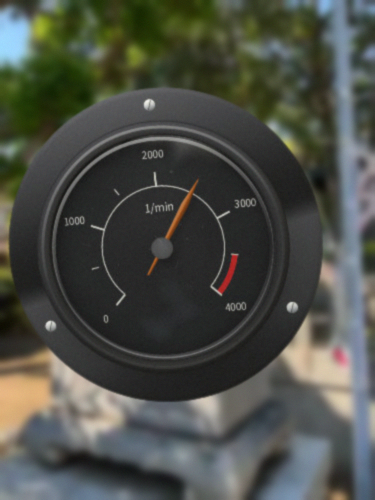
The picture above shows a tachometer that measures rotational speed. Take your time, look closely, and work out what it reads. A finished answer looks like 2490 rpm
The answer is 2500 rpm
